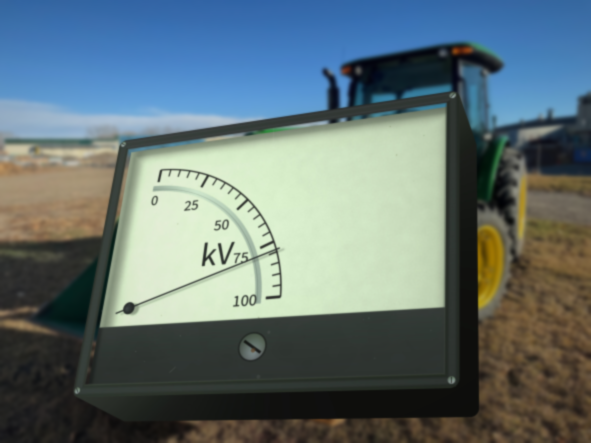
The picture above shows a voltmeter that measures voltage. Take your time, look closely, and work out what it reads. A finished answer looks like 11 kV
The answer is 80 kV
